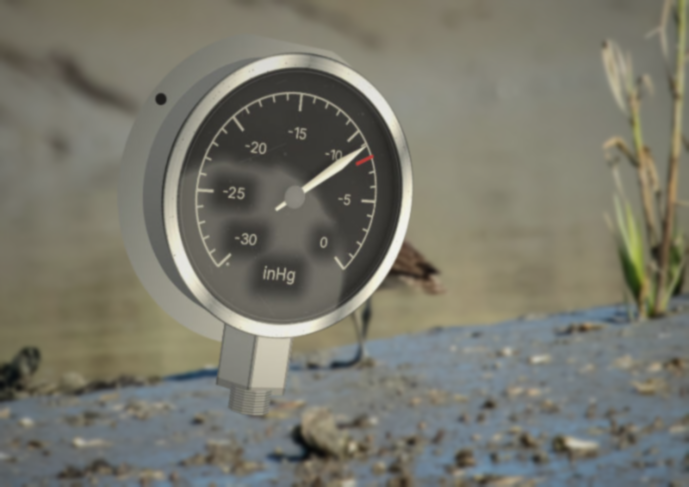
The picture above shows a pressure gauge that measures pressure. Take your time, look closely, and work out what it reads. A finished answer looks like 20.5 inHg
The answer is -9 inHg
